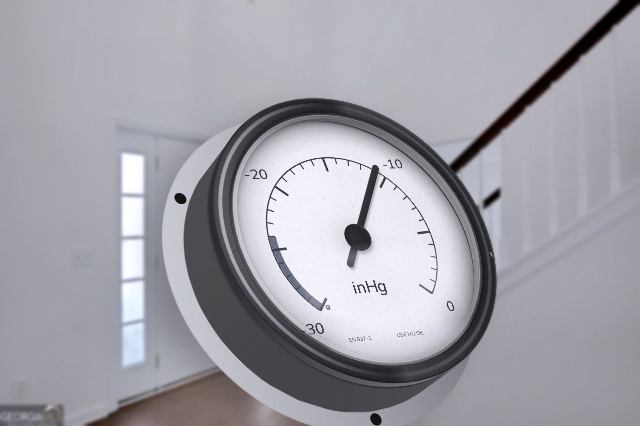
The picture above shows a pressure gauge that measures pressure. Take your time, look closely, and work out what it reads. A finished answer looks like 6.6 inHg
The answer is -11 inHg
